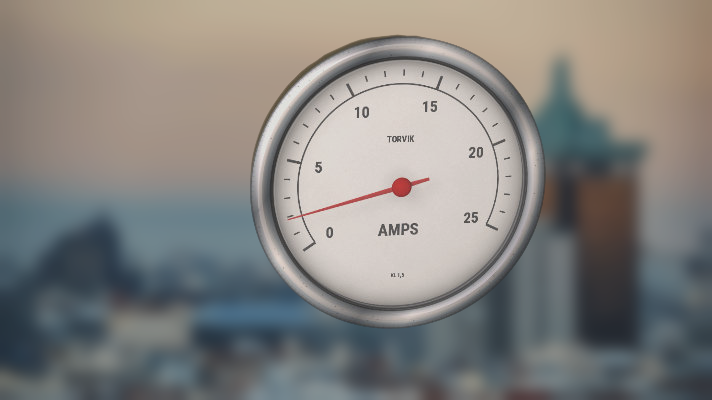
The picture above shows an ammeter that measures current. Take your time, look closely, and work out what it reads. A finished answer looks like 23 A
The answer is 2 A
